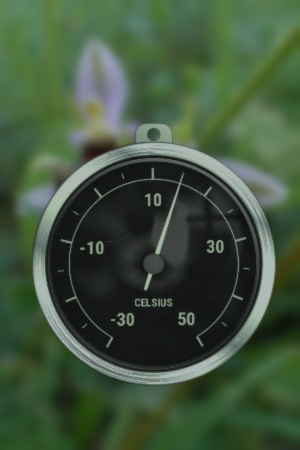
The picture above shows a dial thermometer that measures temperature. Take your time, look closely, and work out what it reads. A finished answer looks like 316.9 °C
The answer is 15 °C
